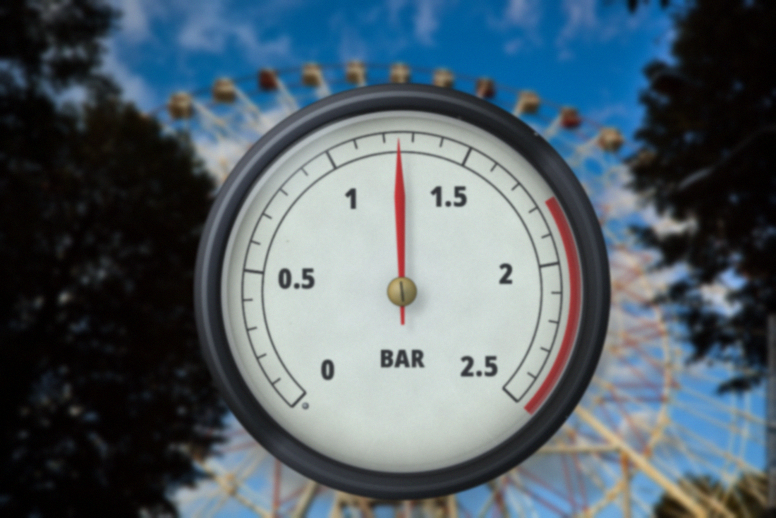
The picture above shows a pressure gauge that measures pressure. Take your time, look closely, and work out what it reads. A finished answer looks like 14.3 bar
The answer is 1.25 bar
